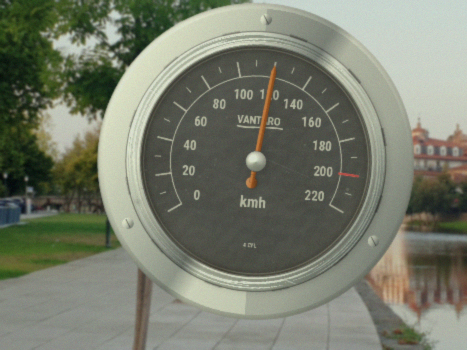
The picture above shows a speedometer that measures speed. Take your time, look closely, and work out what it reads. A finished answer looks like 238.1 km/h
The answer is 120 km/h
